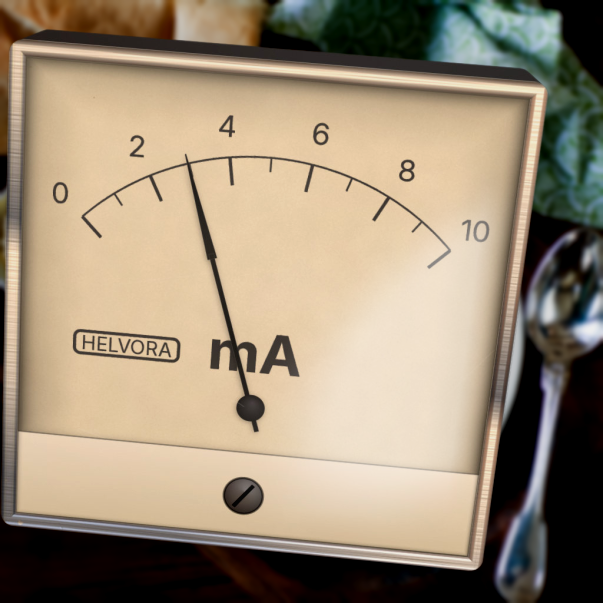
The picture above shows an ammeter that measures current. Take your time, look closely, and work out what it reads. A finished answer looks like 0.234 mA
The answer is 3 mA
